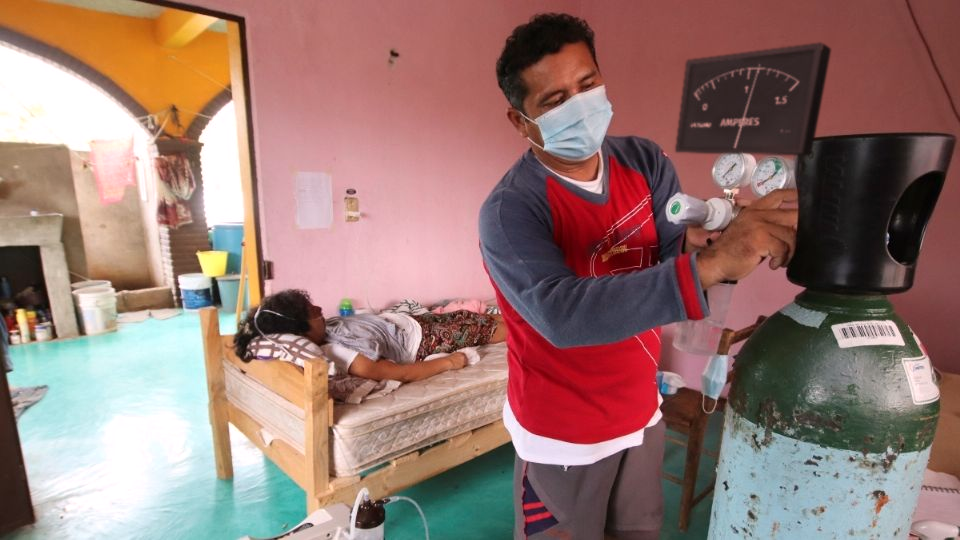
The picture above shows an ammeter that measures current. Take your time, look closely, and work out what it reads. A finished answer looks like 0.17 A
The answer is 1.1 A
